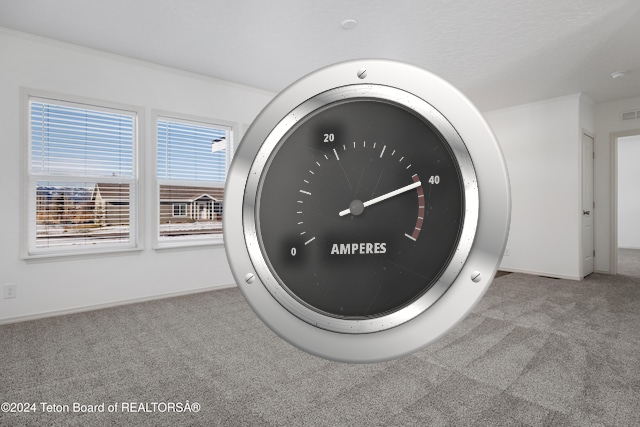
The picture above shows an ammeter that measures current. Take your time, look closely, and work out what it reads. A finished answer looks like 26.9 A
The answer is 40 A
